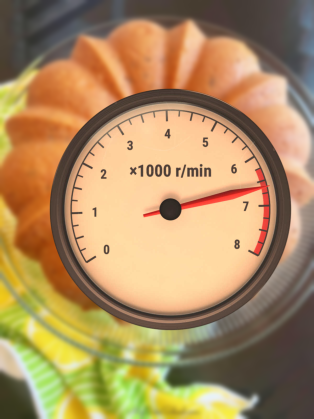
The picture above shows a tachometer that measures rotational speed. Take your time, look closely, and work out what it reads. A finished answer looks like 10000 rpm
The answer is 6625 rpm
